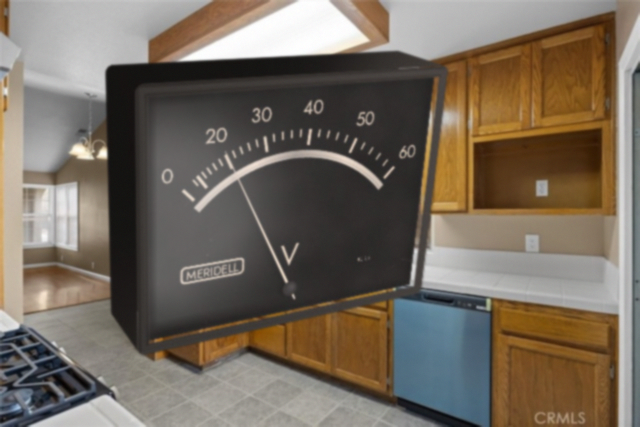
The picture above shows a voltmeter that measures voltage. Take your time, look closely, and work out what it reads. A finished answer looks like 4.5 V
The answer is 20 V
